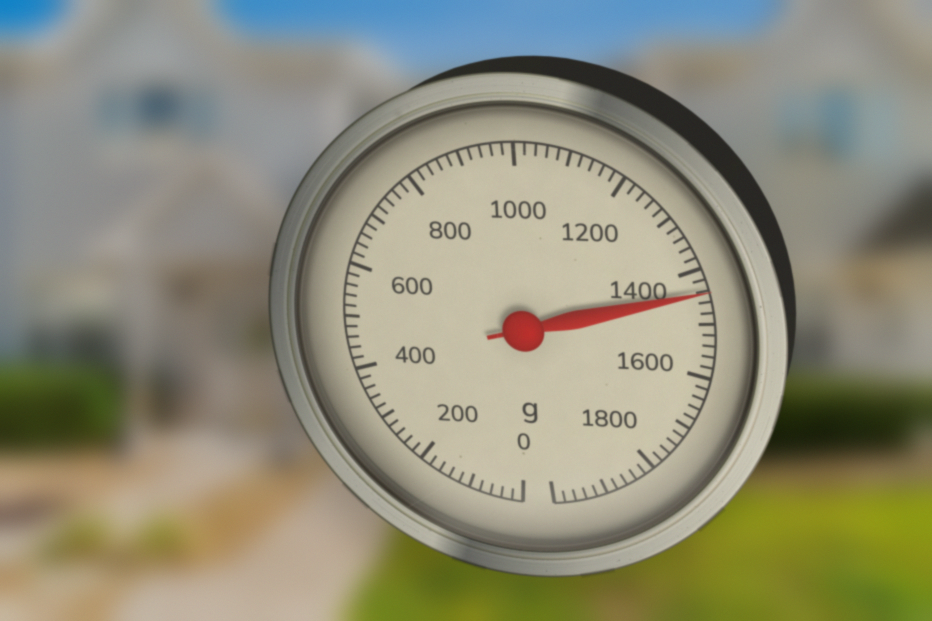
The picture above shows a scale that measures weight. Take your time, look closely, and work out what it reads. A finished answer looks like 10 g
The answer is 1440 g
